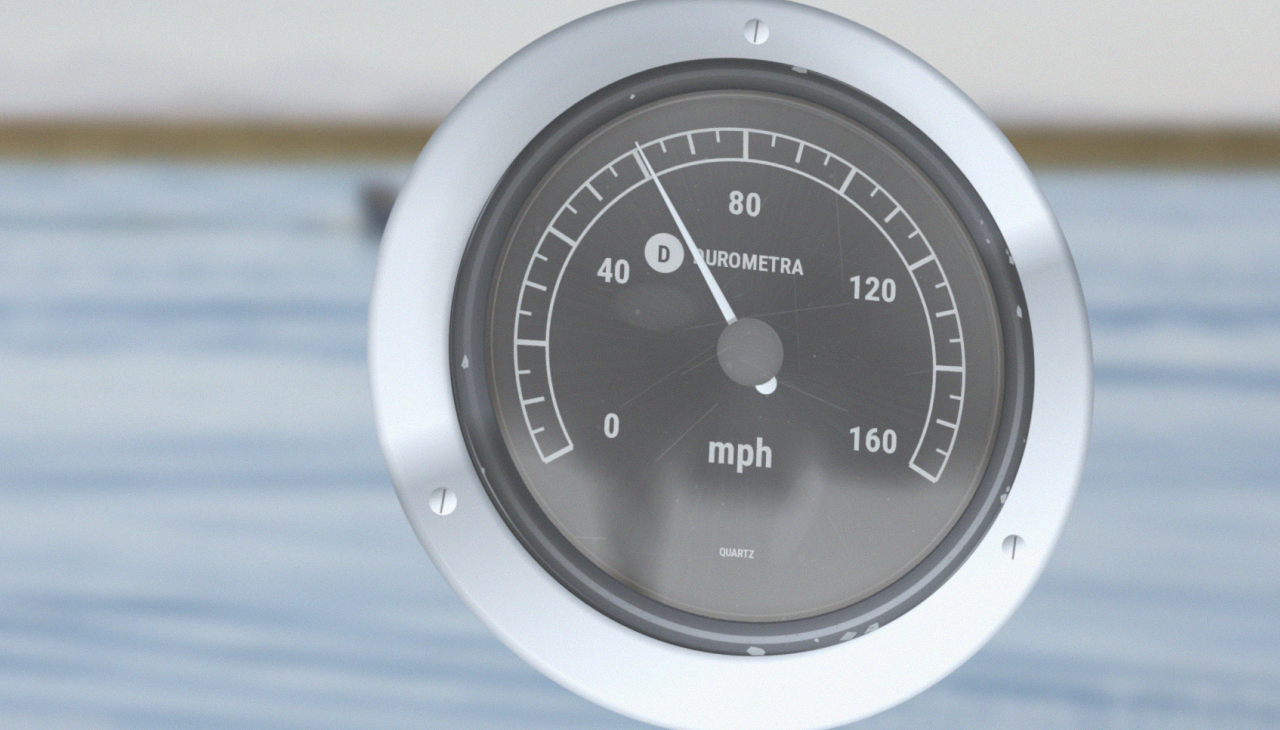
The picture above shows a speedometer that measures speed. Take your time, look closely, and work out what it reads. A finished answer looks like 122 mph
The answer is 60 mph
